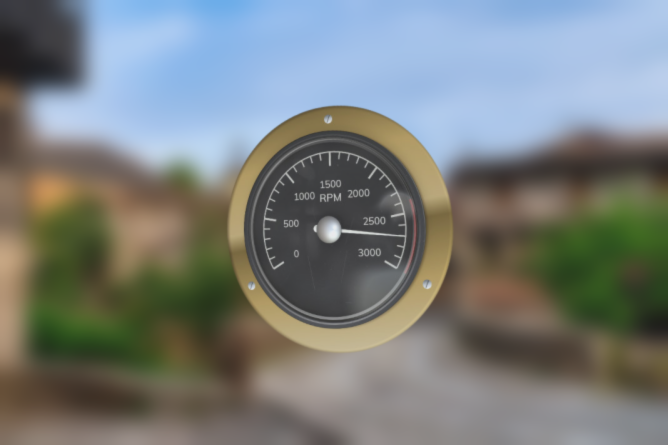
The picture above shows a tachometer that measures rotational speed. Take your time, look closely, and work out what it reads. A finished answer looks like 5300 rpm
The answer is 2700 rpm
